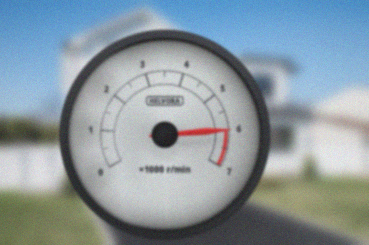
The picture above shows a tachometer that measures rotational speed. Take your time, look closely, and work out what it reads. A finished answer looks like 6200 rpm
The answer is 6000 rpm
